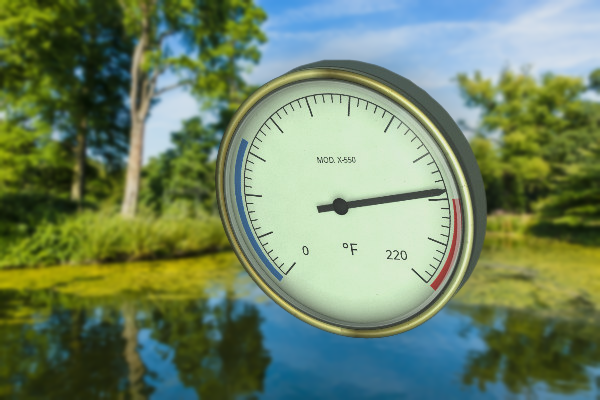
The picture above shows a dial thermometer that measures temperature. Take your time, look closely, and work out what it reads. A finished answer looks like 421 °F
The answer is 176 °F
